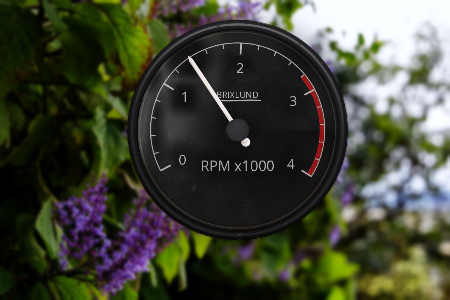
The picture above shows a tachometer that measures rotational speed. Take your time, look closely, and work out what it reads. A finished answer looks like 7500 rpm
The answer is 1400 rpm
